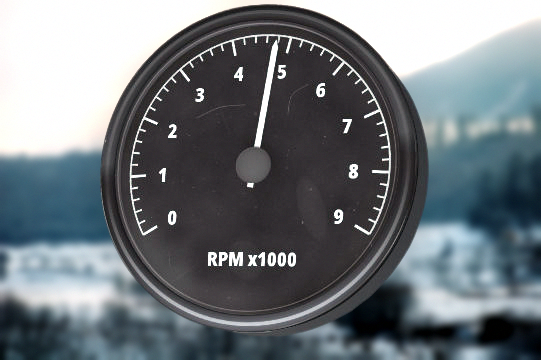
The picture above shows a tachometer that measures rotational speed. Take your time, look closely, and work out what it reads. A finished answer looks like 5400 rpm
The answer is 4800 rpm
